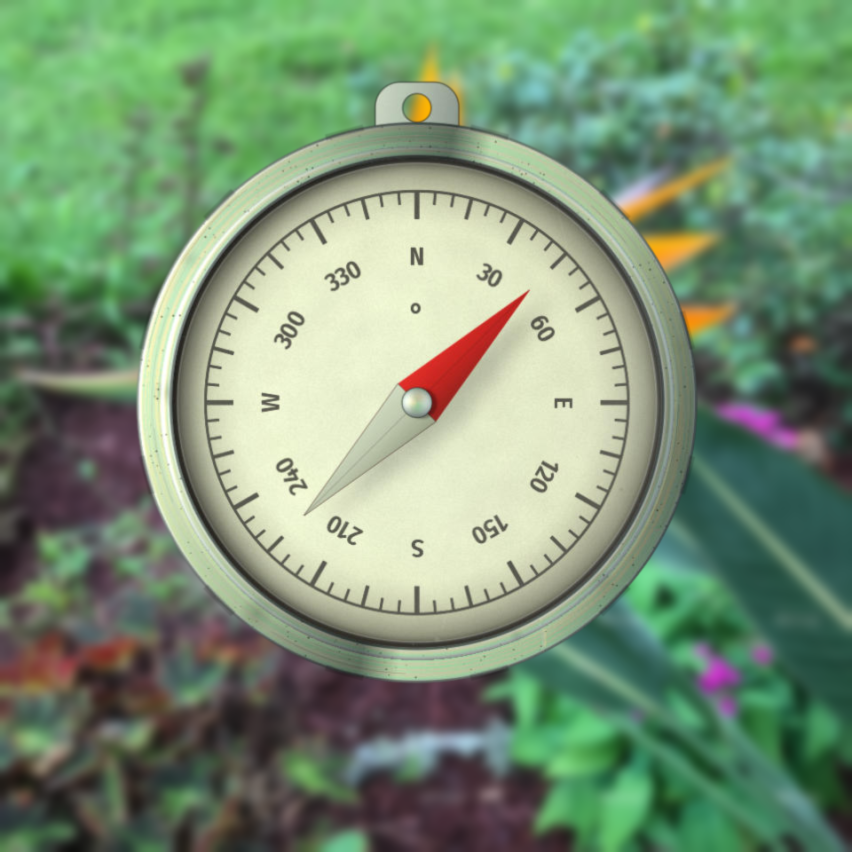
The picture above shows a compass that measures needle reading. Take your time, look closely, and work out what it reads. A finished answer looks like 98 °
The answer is 45 °
